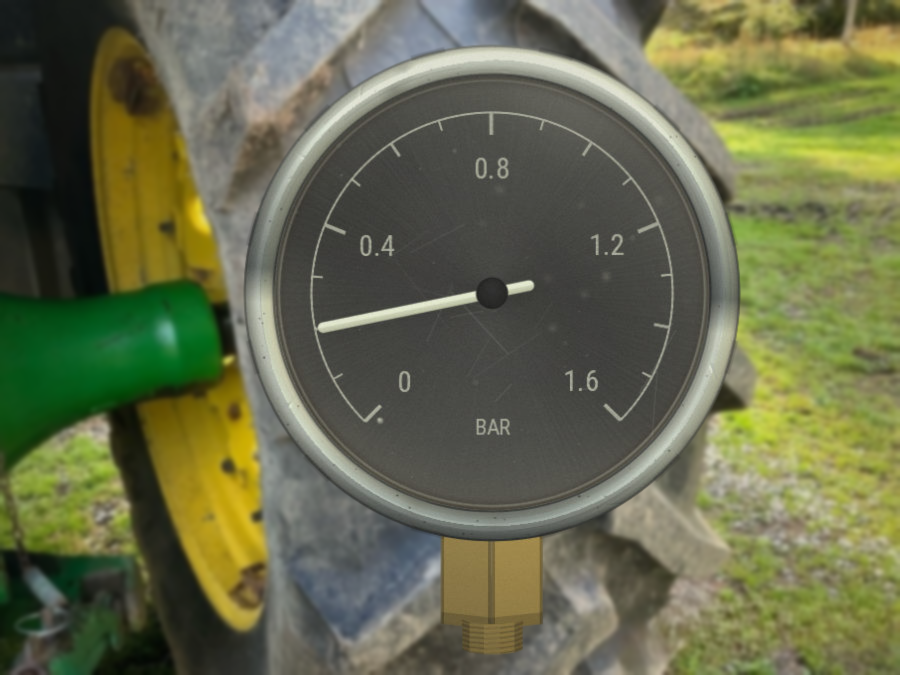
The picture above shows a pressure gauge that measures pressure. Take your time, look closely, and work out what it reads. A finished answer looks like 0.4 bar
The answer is 0.2 bar
